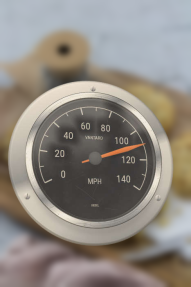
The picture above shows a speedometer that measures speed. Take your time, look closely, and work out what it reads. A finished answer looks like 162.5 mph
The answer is 110 mph
